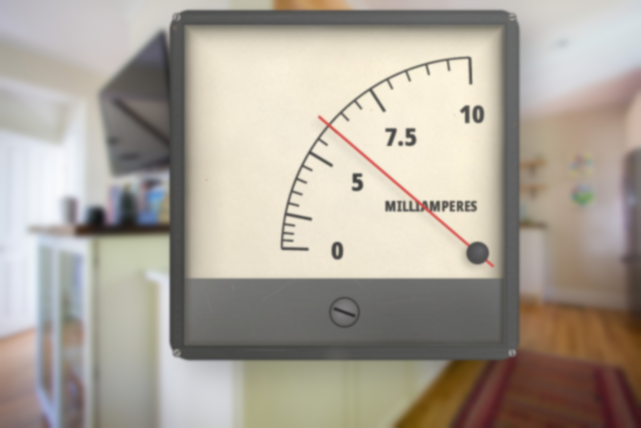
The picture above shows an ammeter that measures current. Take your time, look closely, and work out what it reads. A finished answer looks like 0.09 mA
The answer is 6 mA
